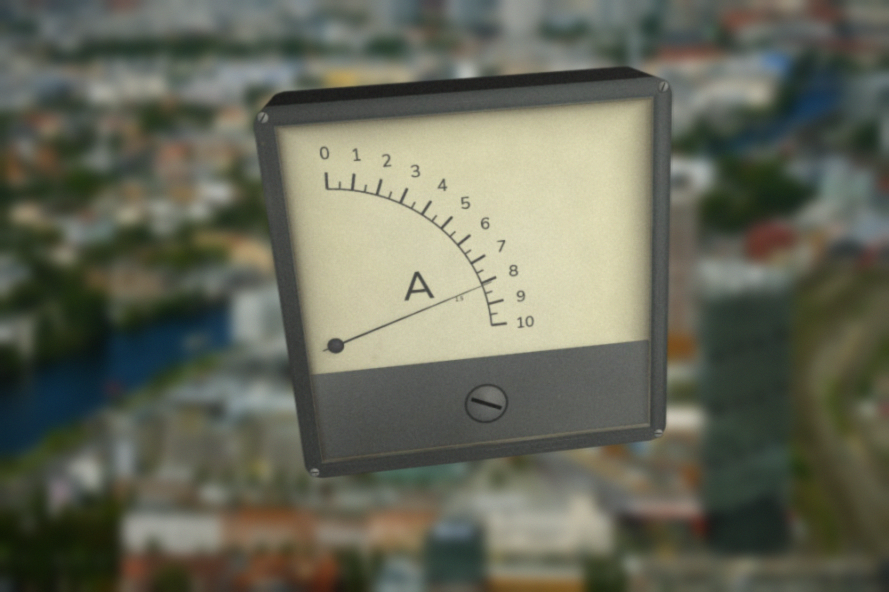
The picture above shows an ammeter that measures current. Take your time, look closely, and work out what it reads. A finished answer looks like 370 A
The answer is 8 A
